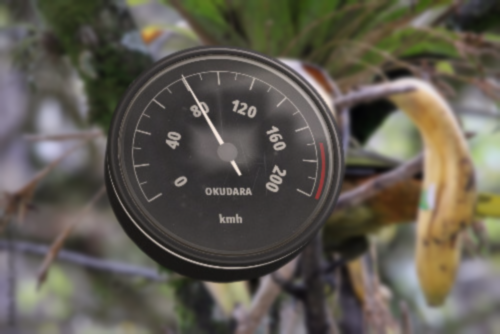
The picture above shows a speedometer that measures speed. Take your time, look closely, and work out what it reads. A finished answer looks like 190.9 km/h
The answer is 80 km/h
